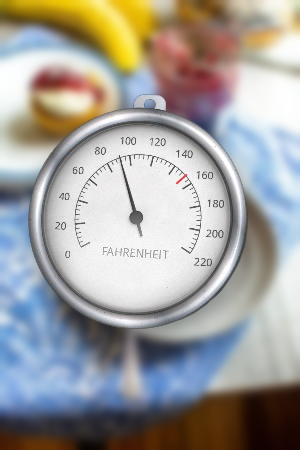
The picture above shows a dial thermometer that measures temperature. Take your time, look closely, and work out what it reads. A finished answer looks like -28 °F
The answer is 92 °F
